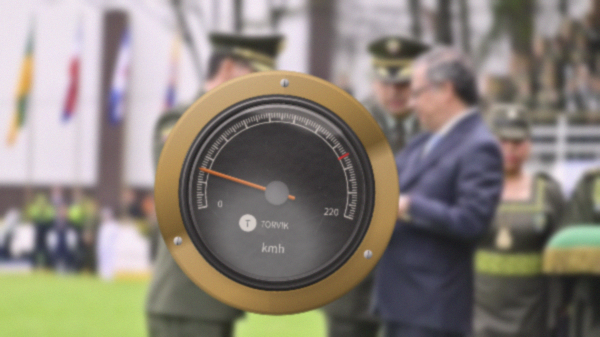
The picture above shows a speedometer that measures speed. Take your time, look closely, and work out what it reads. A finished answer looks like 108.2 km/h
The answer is 30 km/h
